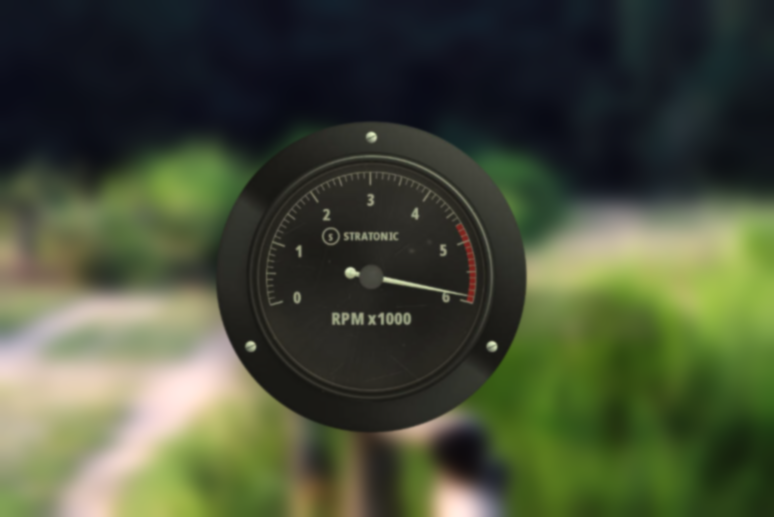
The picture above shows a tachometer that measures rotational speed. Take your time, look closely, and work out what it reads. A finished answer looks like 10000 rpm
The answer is 5900 rpm
